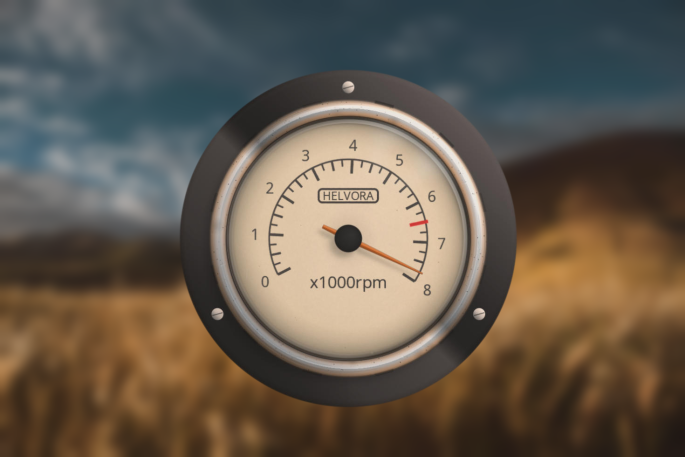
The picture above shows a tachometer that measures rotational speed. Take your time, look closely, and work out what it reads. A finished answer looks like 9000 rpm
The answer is 7750 rpm
